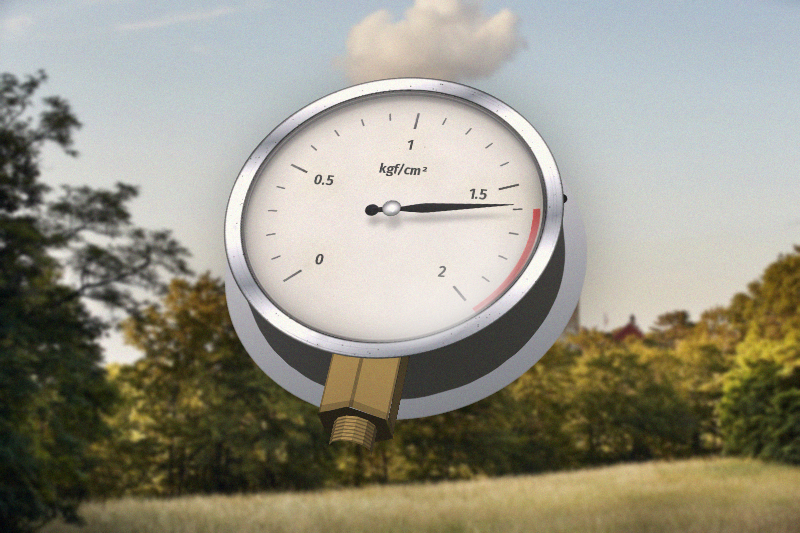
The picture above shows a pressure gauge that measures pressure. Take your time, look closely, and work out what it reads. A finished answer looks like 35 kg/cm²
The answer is 1.6 kg/cm²
